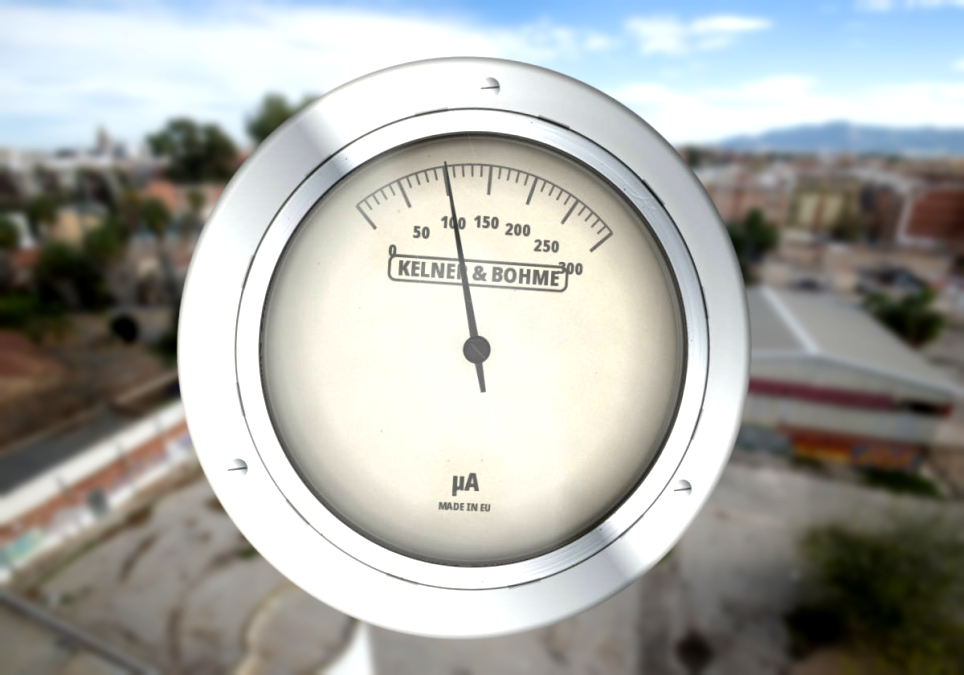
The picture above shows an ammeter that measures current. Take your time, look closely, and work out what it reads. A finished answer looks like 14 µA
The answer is 100 µA
